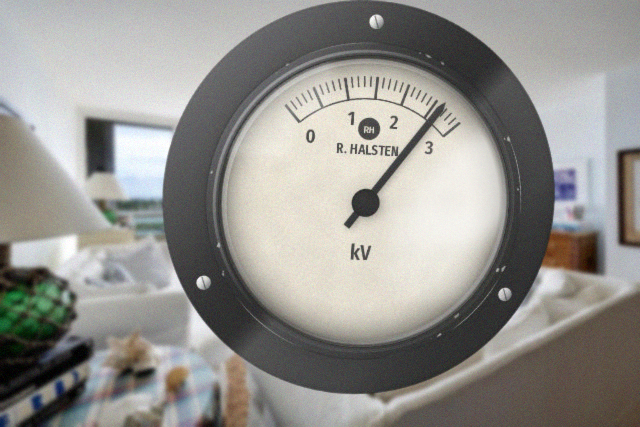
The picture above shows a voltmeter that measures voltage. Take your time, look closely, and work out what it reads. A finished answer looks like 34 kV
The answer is 2.6 kV
